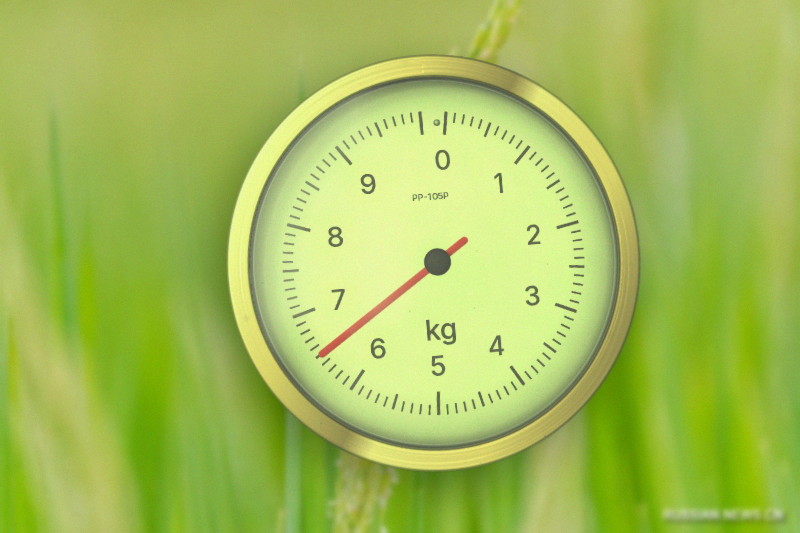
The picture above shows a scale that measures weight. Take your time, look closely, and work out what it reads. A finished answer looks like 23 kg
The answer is 6.5 kg
